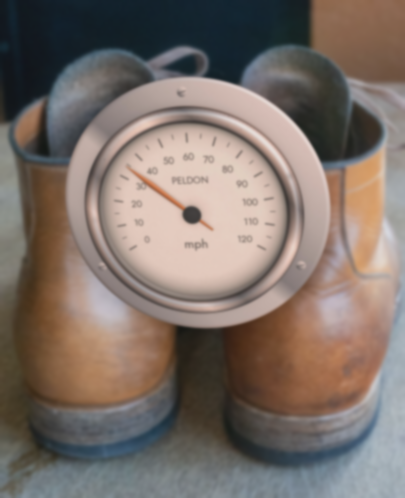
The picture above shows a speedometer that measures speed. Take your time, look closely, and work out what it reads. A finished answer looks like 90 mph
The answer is 35 mph
